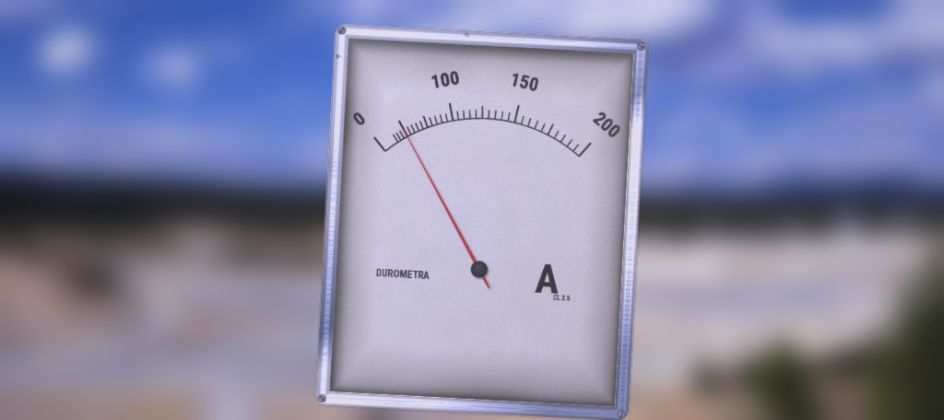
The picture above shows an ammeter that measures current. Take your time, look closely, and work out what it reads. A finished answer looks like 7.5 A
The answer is 50 A
